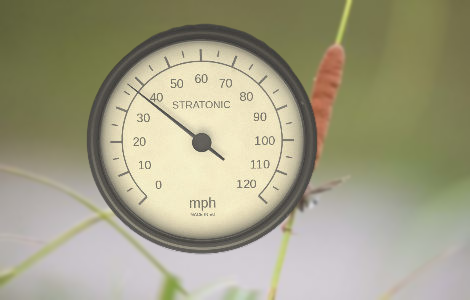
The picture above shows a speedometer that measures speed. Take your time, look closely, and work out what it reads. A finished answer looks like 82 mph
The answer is 37.5 mph
